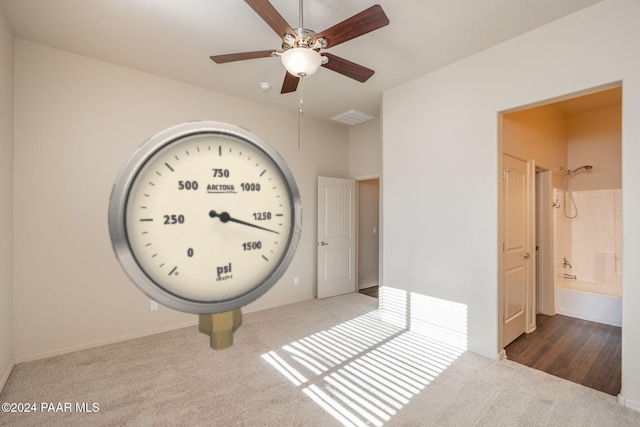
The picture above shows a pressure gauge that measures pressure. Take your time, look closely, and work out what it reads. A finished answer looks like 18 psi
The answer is 1350 psi
